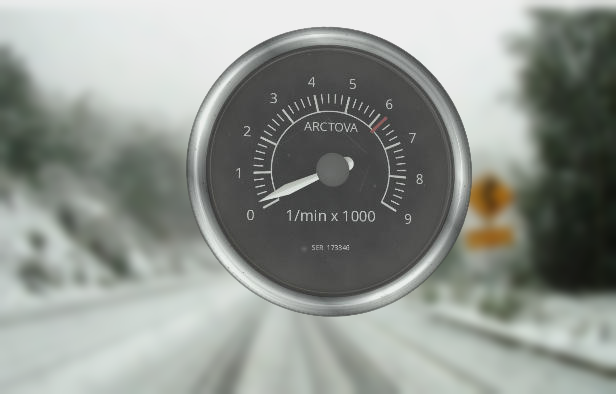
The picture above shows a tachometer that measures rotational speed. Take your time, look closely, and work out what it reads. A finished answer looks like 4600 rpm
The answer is 200 rpm
